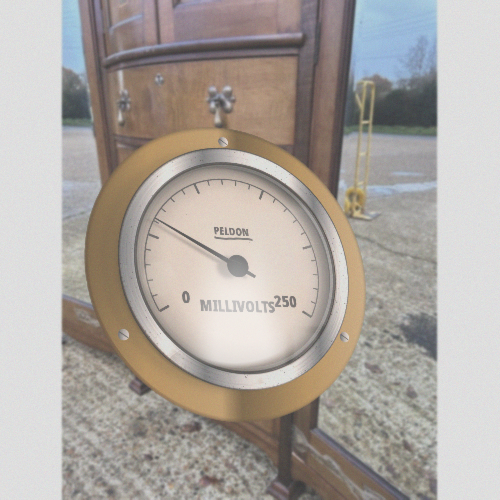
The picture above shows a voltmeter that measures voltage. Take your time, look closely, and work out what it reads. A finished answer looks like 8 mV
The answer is 60 mV
